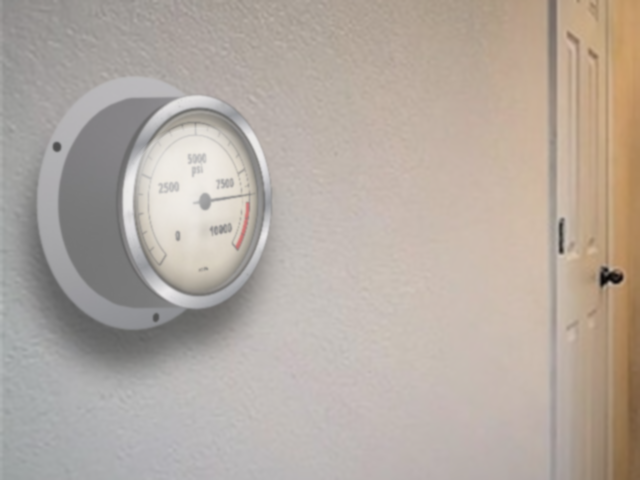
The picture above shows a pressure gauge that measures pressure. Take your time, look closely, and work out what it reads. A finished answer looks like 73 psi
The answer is 8250 psi
